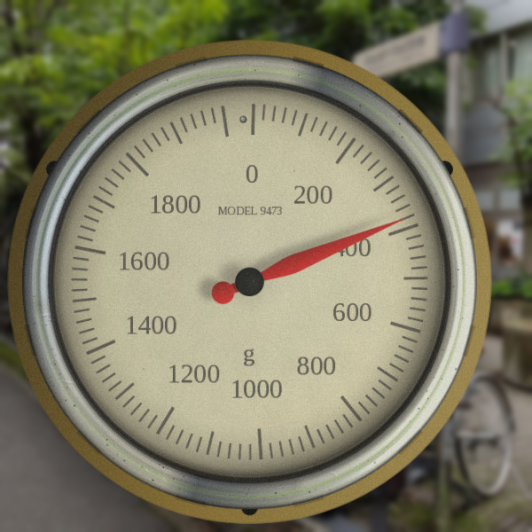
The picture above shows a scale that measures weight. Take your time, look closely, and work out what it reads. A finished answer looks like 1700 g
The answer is 380 g
